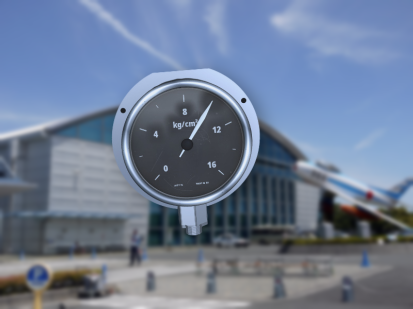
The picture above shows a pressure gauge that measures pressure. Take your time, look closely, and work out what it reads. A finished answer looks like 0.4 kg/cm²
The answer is 10 kg/cm²
